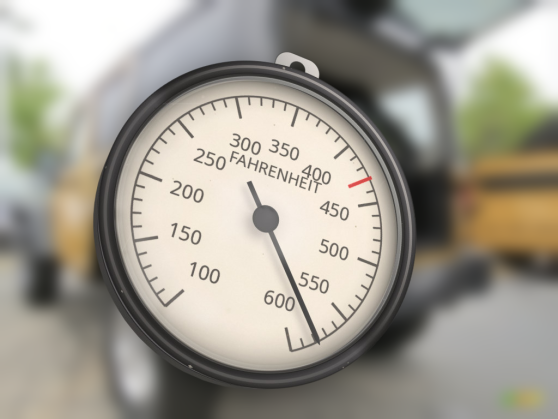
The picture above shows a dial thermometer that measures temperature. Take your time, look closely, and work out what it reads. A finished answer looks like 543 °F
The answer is 580 °F
